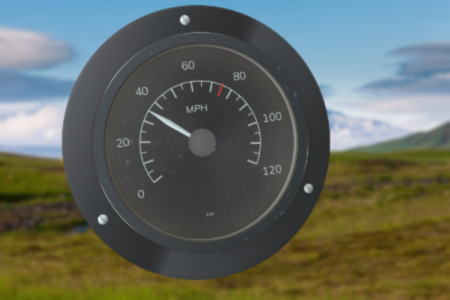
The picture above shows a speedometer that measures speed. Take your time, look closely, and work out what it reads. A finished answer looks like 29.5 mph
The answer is 35 mph
